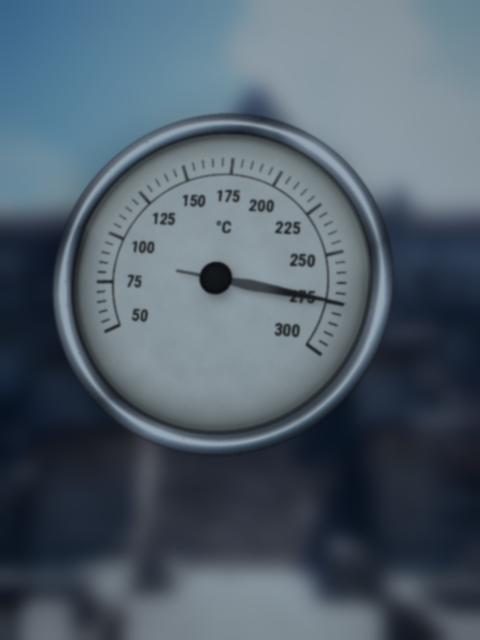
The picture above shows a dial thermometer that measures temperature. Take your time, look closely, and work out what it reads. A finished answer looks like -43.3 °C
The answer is 275 °C
